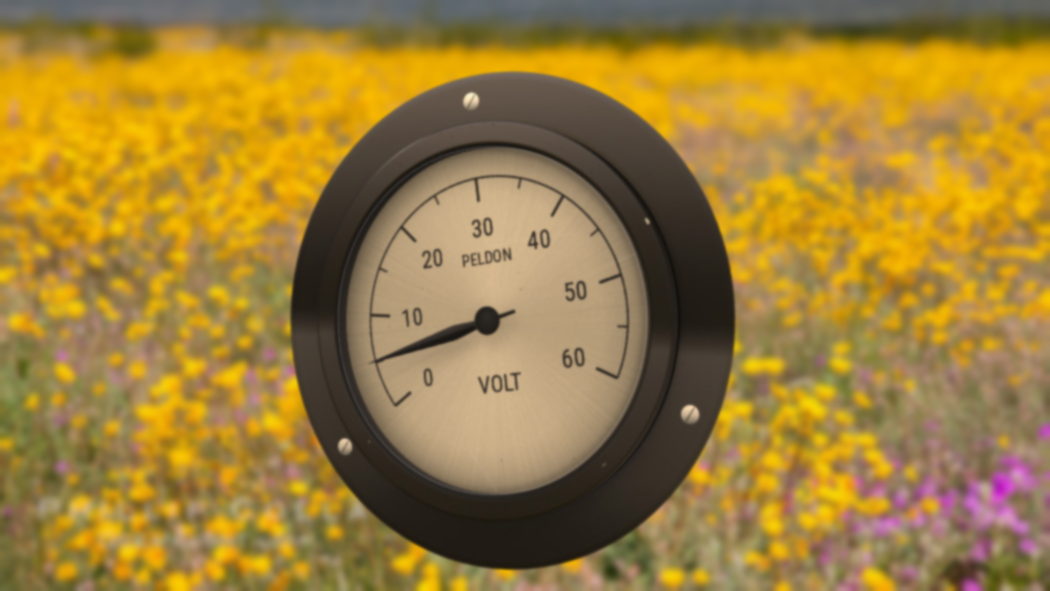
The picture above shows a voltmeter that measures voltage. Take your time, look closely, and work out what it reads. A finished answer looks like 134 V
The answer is 5 V
